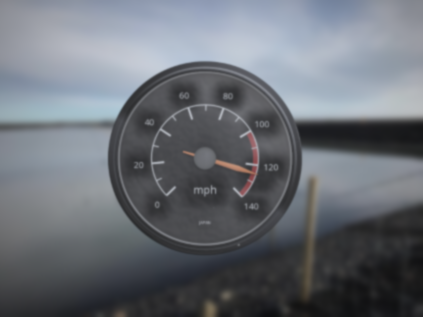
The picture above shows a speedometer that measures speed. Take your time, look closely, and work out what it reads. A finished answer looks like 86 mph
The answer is 125 mph
